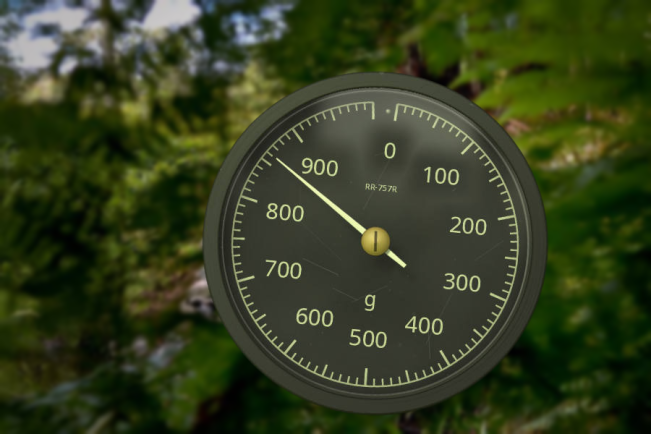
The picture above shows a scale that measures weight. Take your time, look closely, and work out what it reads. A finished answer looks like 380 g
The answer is 860 g
